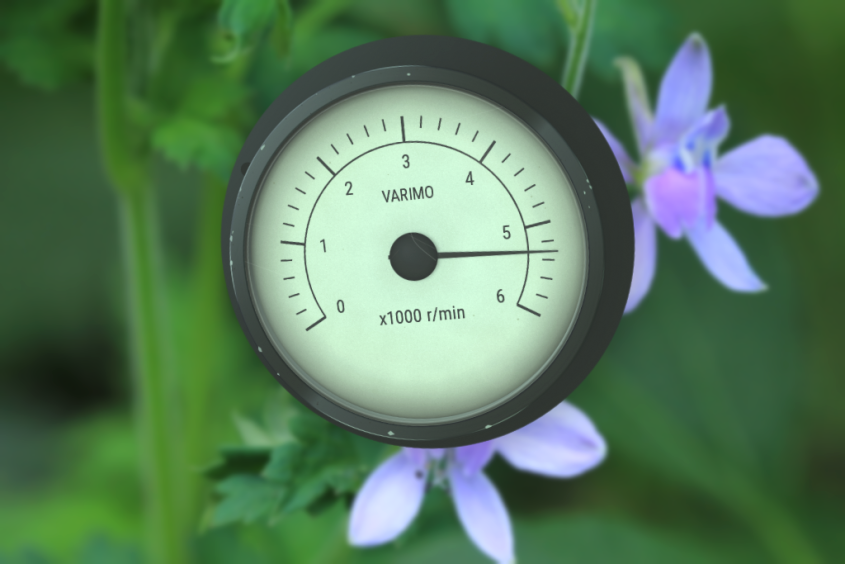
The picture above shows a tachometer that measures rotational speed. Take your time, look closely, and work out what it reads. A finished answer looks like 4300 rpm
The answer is 5300 rpm
